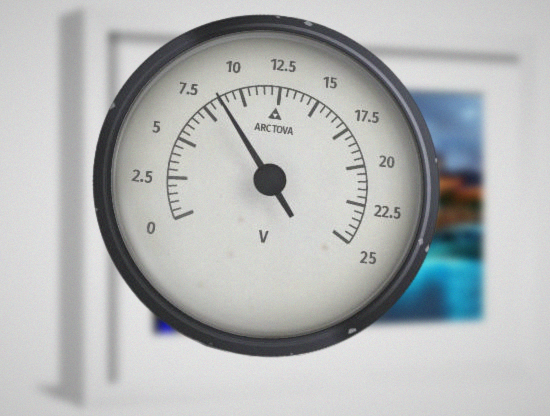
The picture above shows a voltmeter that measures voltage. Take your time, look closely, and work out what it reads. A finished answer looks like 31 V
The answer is 8.5 V
